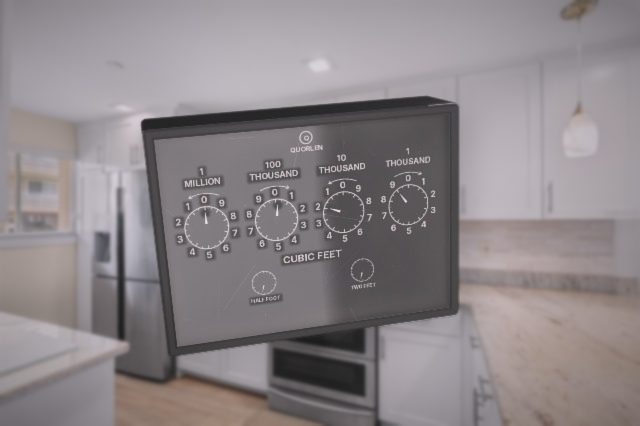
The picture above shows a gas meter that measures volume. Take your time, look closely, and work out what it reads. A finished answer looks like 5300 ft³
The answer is 1900 ft³
